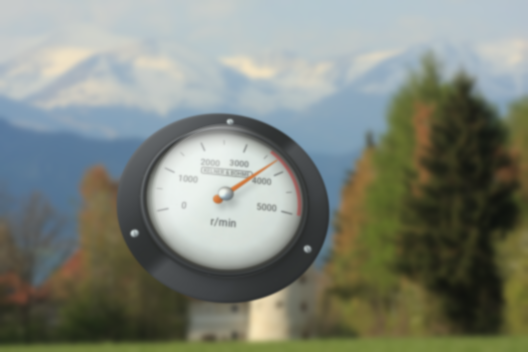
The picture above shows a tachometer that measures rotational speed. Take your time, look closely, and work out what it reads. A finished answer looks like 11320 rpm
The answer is 3750 rpm
